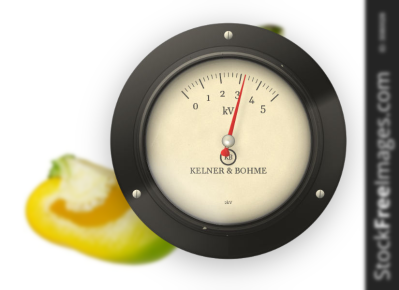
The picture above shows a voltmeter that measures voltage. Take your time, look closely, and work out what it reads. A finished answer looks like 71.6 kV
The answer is 3.2 kV
